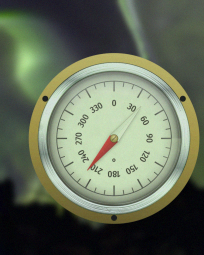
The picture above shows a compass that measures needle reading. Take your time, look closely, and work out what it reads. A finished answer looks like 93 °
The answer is 220 °
